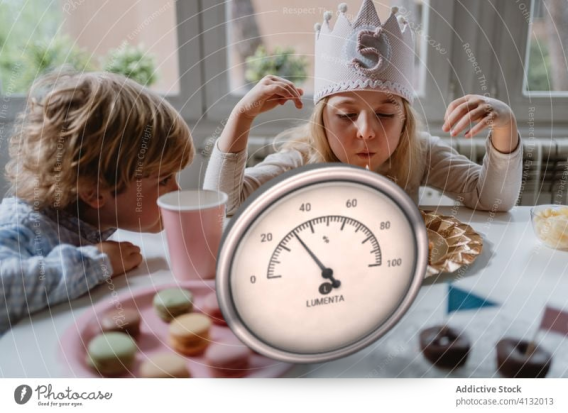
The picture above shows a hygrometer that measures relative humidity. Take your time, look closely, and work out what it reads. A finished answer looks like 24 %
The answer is 30 %
